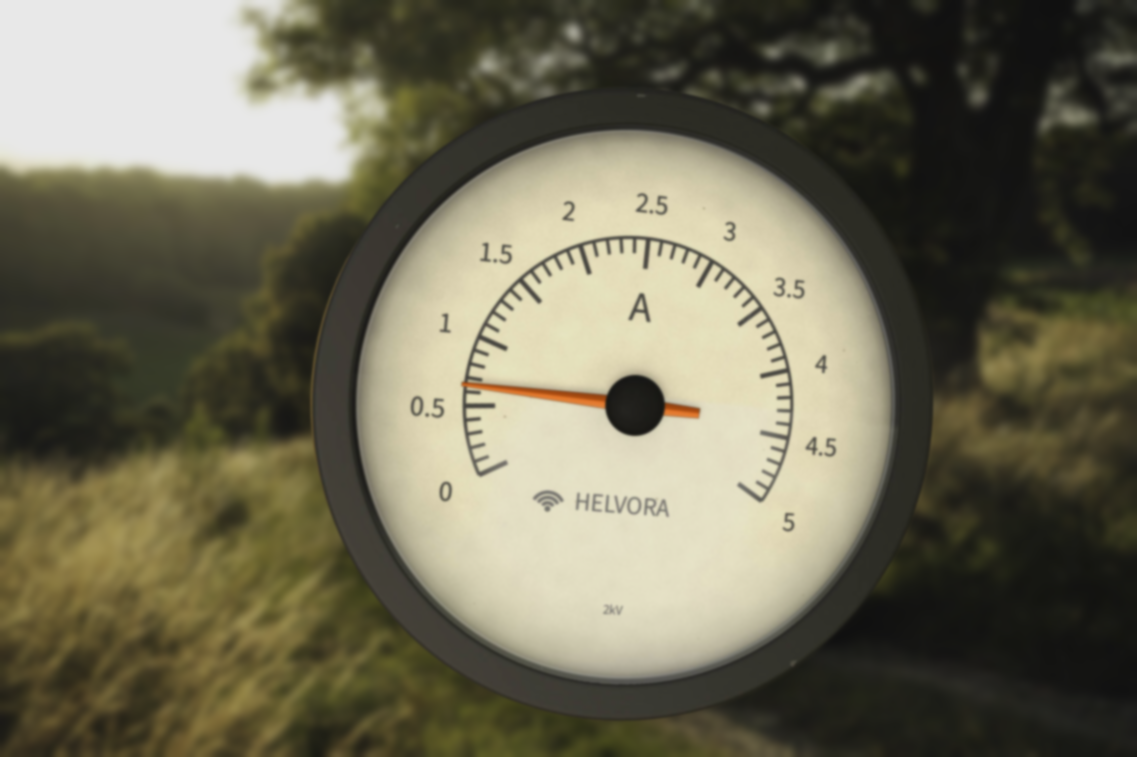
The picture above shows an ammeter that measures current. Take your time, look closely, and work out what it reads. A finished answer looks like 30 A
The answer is 0.65 A
